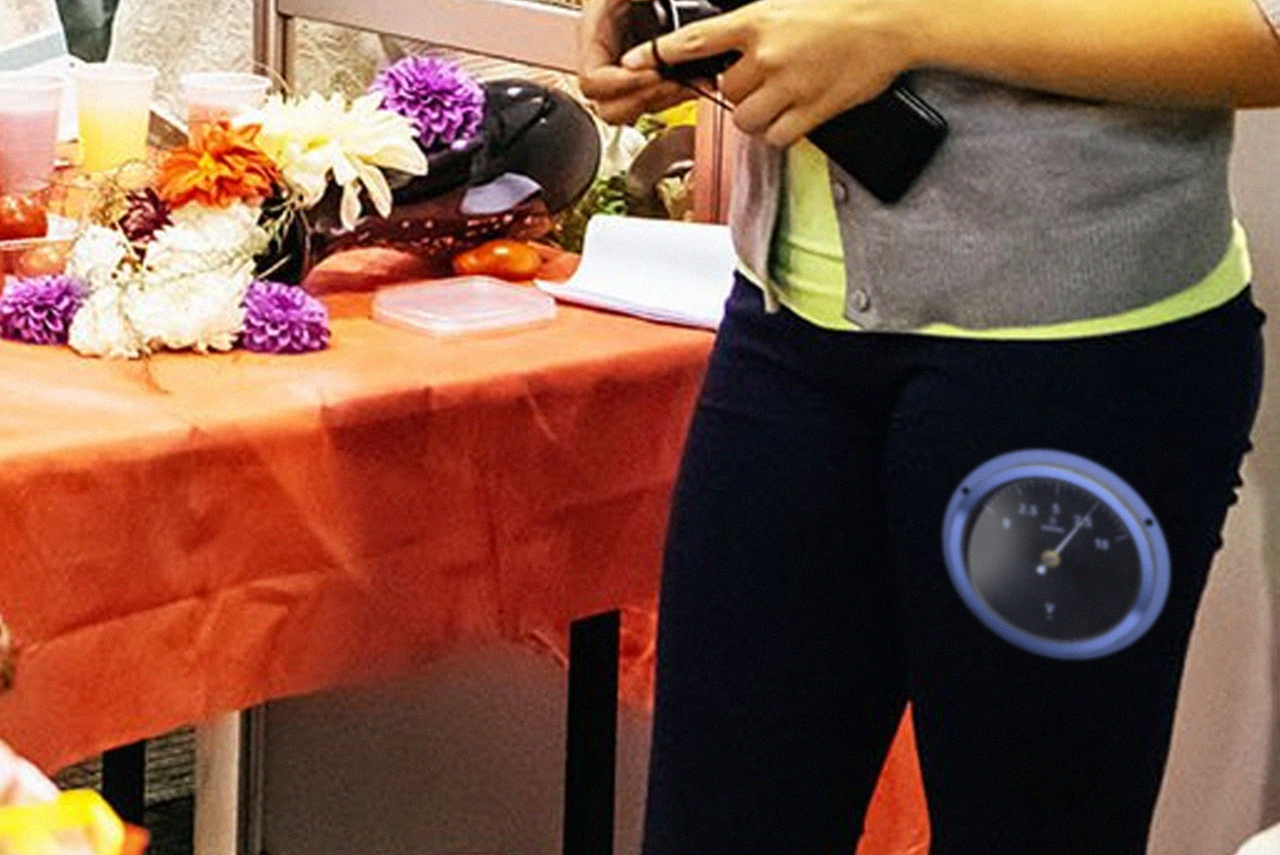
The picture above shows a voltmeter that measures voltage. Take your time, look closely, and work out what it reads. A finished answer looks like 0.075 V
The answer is 7.5 V
